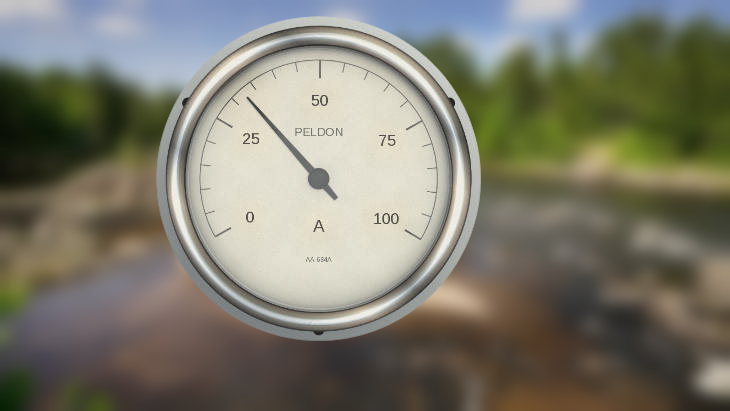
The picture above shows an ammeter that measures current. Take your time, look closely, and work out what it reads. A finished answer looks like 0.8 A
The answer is 32.5 A
